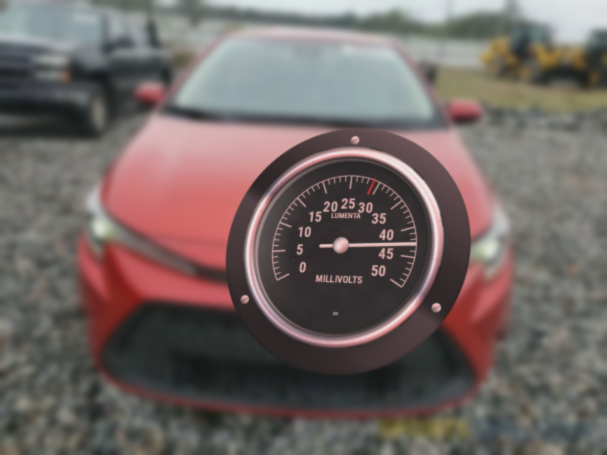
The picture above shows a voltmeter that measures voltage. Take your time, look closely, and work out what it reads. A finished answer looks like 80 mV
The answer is 43 mV
